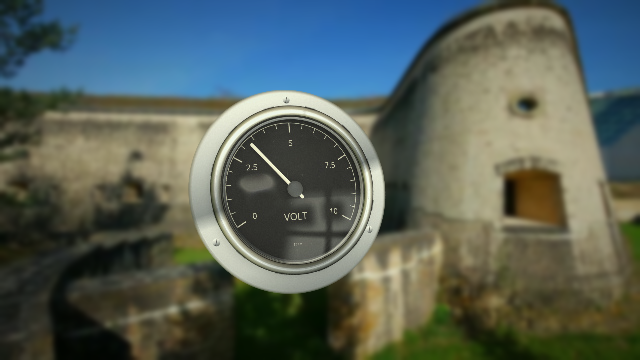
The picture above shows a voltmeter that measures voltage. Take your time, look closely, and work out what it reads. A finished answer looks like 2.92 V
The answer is 3.25 V
